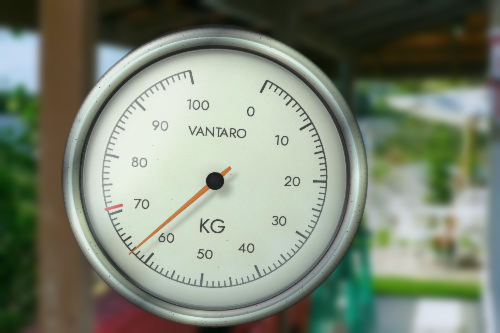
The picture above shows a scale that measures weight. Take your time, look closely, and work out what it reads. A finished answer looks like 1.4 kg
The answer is 63 kg
